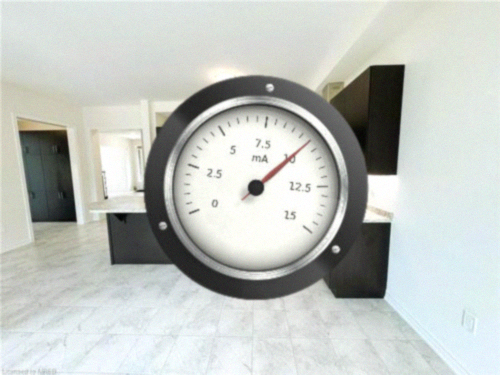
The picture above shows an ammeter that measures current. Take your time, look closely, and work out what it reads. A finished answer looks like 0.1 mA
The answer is 10 mA
